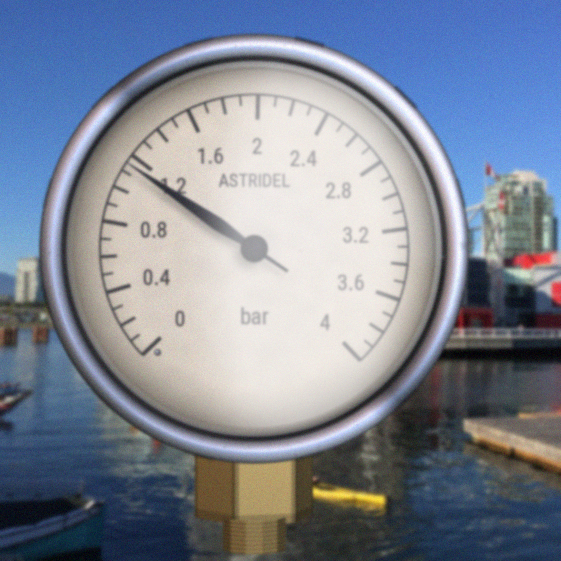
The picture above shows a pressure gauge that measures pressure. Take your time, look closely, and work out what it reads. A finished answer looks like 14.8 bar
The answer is 1.15 bar
